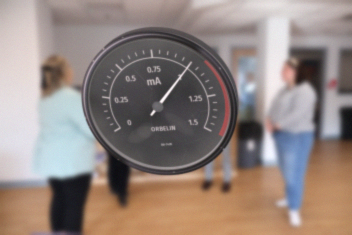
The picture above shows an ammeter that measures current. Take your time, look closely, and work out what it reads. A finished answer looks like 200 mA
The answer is 1 mA
